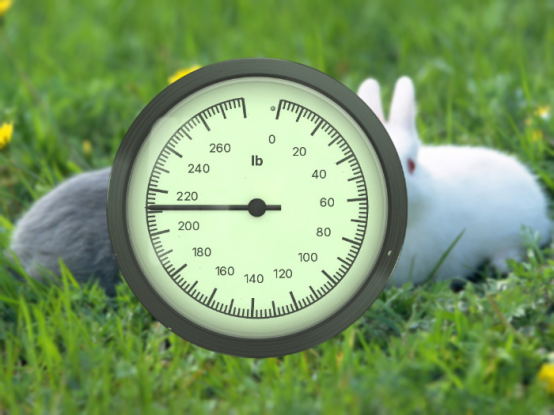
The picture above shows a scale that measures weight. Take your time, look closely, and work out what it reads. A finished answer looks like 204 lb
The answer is 212 lb
